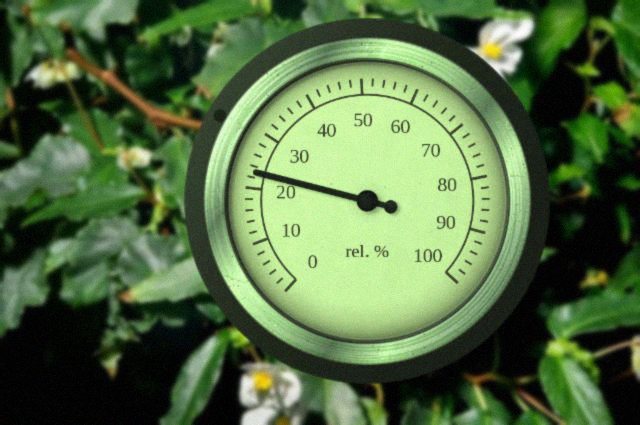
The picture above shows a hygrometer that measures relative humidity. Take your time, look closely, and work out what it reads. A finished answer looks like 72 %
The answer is 23 %
